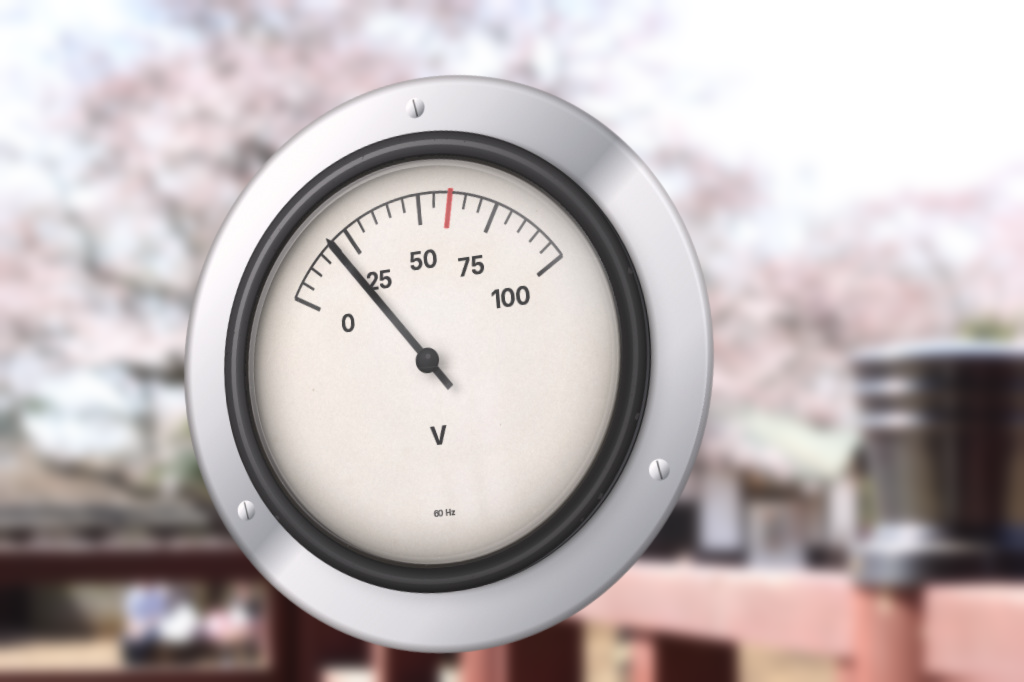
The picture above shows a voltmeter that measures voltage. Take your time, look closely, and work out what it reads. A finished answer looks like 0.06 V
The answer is 20 V
